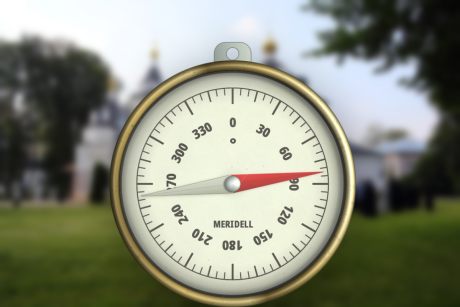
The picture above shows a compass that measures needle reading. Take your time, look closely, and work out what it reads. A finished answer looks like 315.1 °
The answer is 82.5 °
